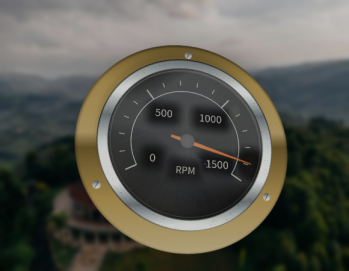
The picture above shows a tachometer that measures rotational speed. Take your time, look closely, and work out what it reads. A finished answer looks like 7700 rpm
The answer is 1400 rpm
